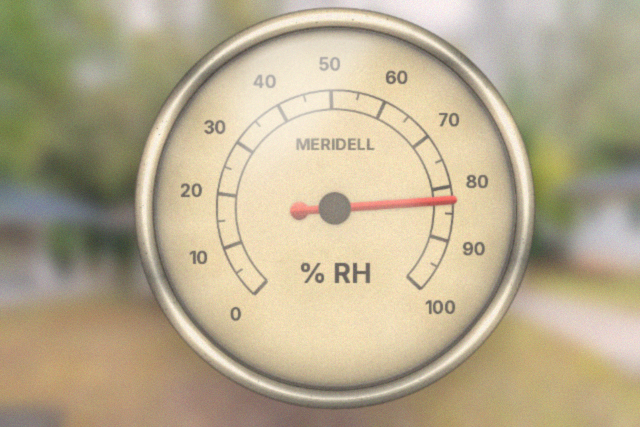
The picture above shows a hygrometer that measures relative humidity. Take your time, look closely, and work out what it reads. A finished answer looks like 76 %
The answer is 82.5 %
